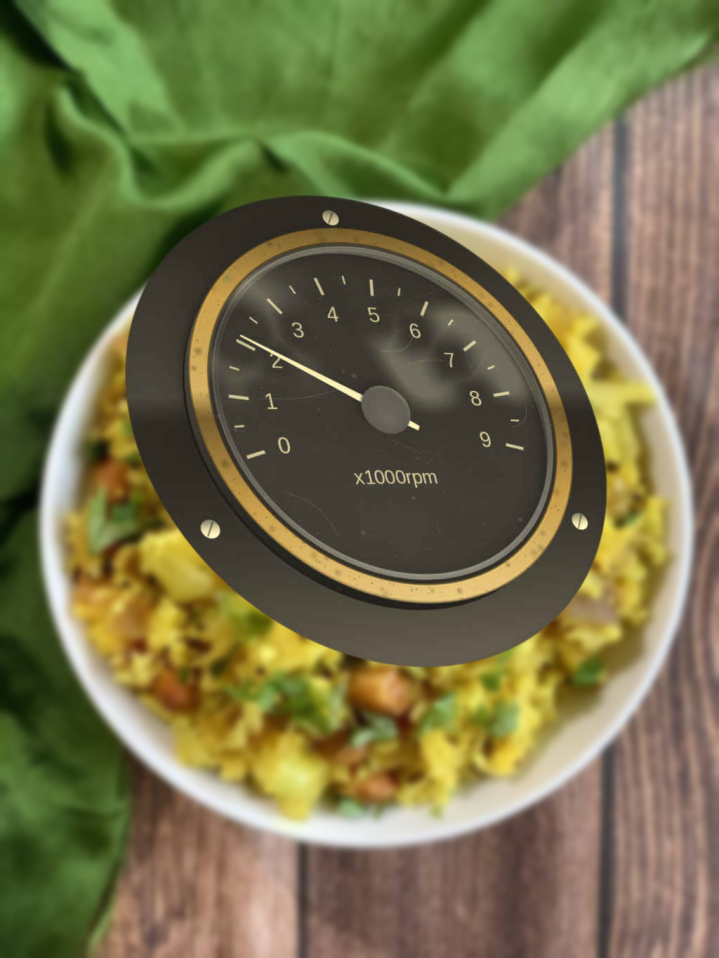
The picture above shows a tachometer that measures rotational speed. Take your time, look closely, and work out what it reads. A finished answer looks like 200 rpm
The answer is 2000 rpm
